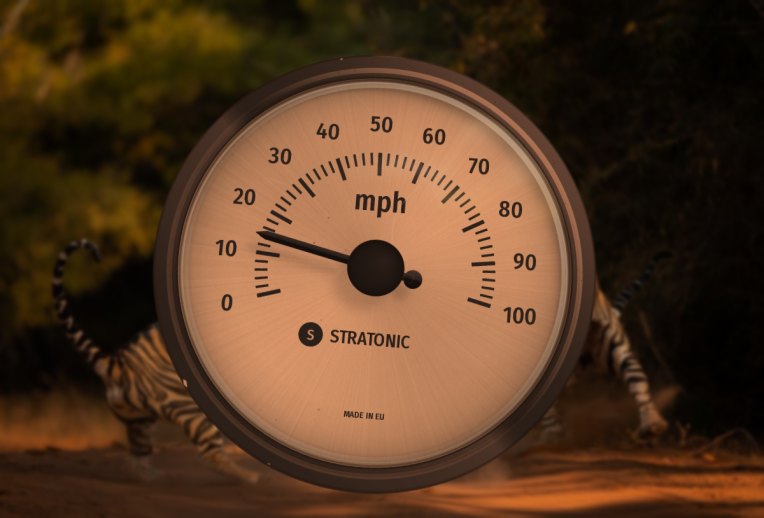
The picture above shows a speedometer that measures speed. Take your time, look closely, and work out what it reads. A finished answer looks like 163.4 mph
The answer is 14 mph
